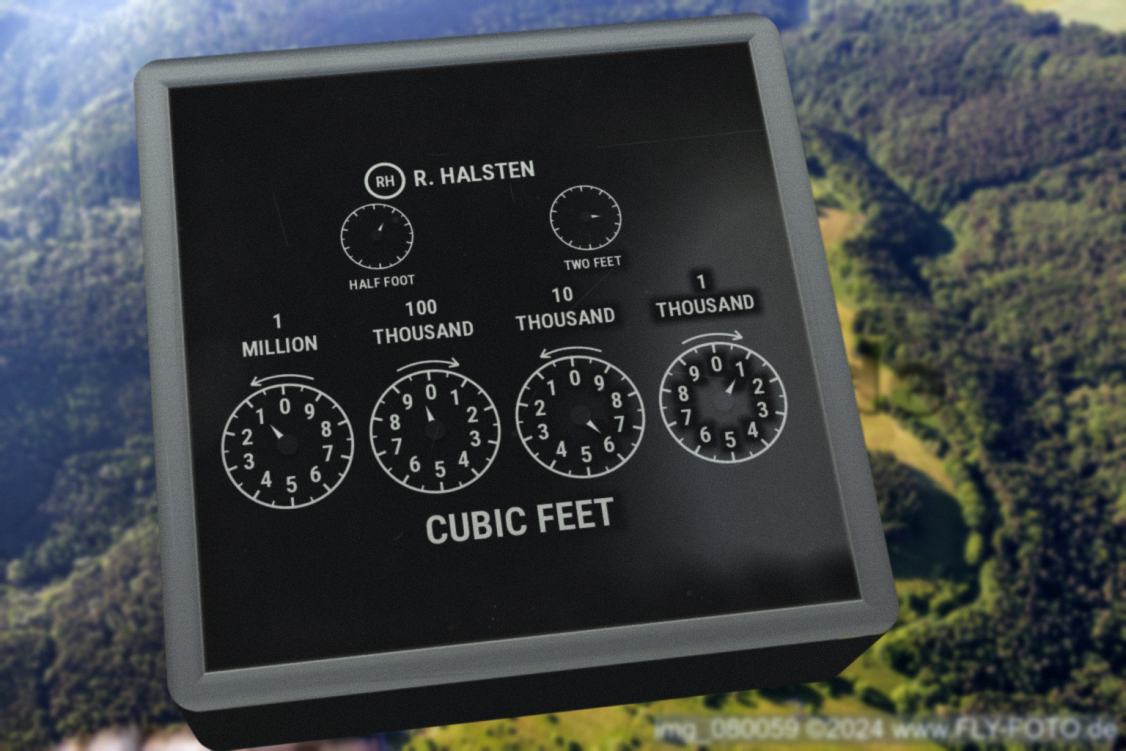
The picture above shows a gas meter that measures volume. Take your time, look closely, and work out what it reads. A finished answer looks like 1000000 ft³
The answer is 96100 ft³
